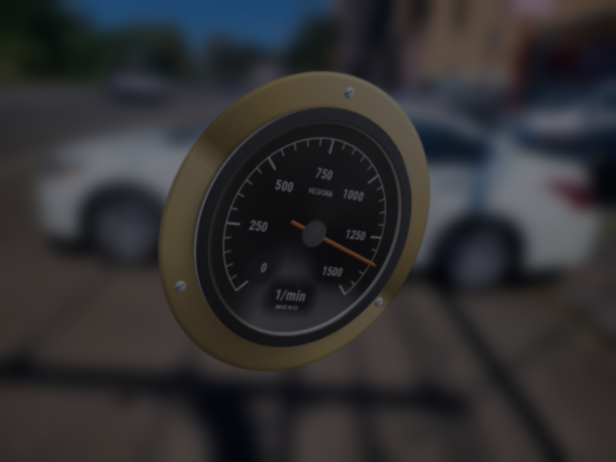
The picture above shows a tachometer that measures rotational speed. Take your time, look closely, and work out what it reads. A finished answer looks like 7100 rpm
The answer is 1350 rpm
